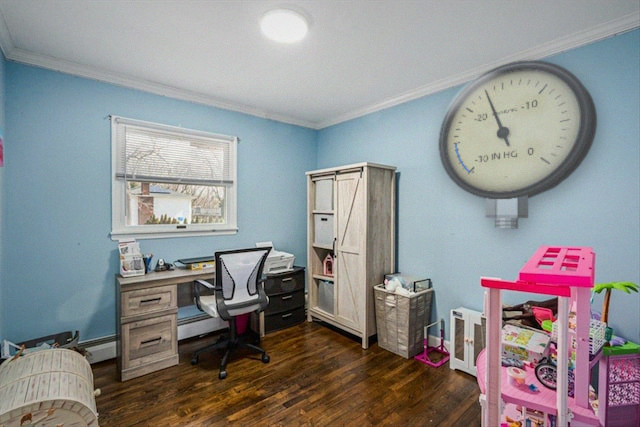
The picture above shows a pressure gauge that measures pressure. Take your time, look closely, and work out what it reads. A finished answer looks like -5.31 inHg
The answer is -17 inHg
